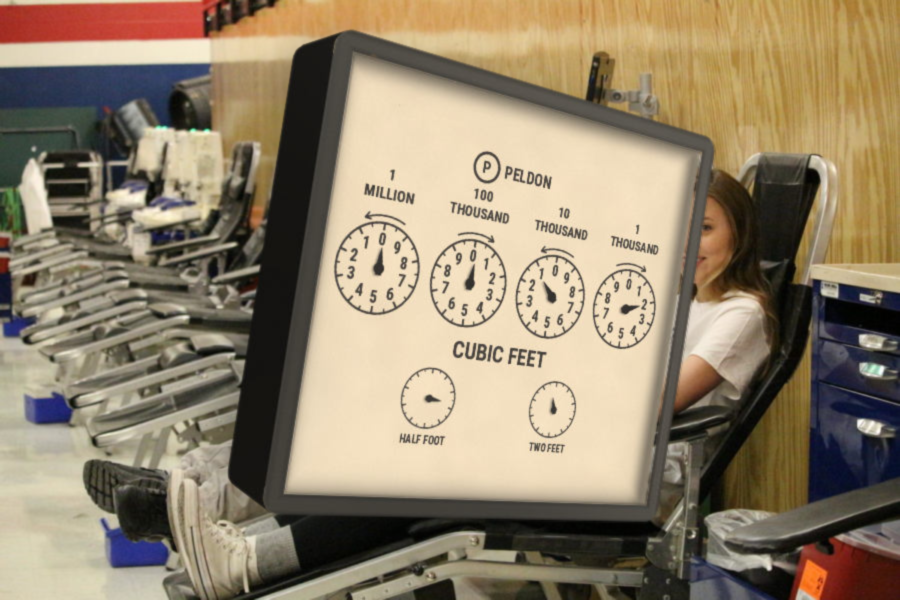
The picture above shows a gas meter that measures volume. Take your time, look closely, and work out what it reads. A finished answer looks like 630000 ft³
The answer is 1200 ft³
